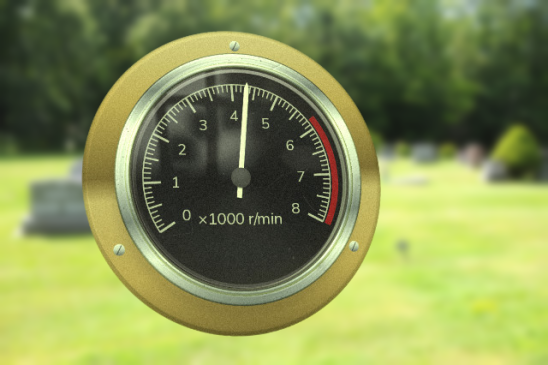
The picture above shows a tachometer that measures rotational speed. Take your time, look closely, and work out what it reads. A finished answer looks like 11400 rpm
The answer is 4300 rpm
